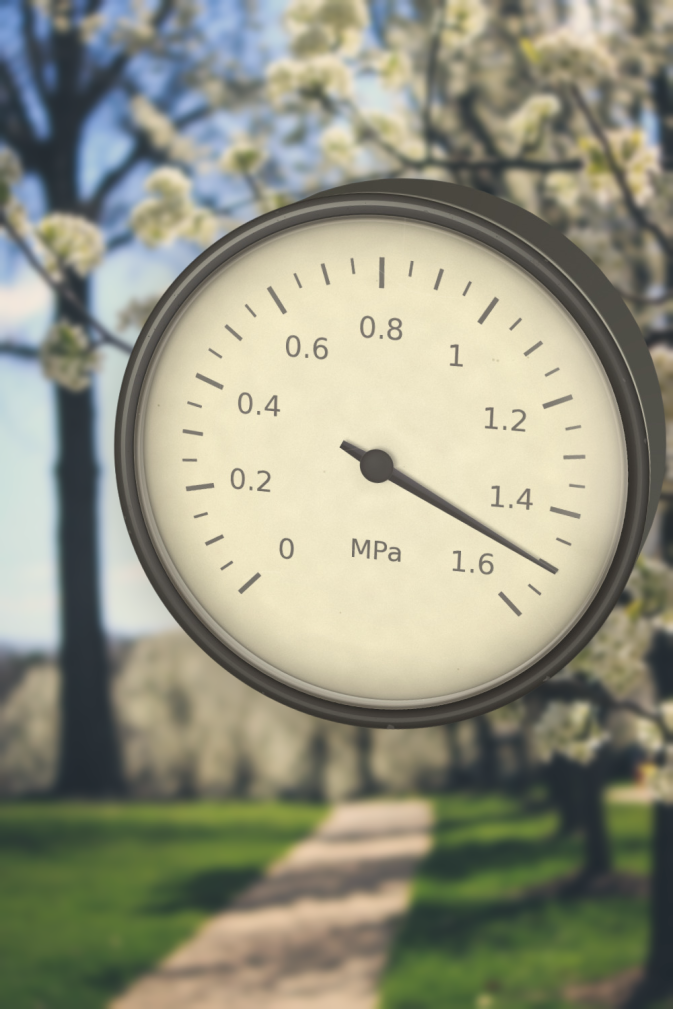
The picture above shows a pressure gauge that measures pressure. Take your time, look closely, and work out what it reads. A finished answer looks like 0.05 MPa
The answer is 1.5 MPa
